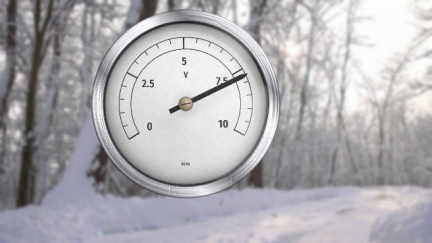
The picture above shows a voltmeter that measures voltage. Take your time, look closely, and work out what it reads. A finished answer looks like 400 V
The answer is 7.75 V
